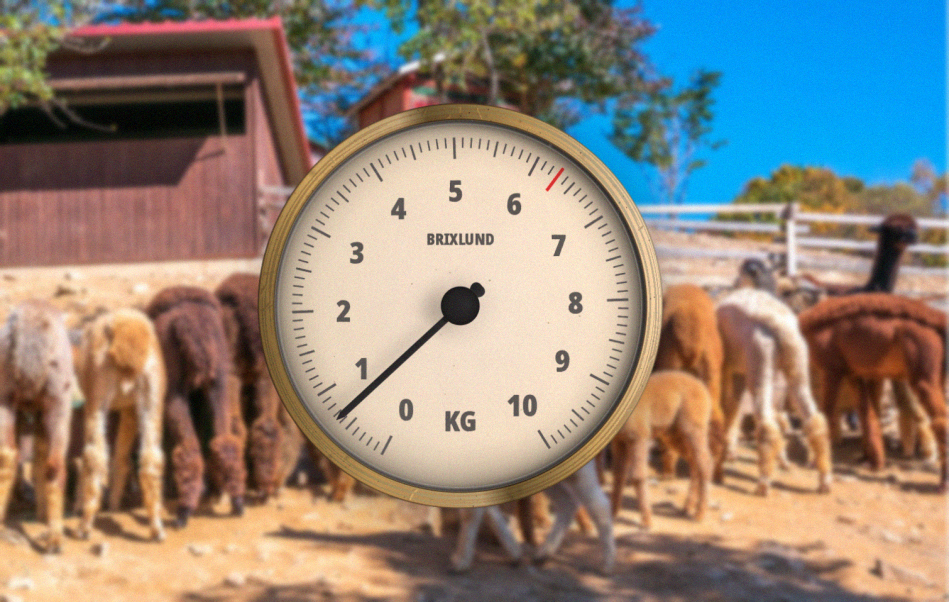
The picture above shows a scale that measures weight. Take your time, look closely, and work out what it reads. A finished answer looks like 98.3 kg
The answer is 0.65 kg
